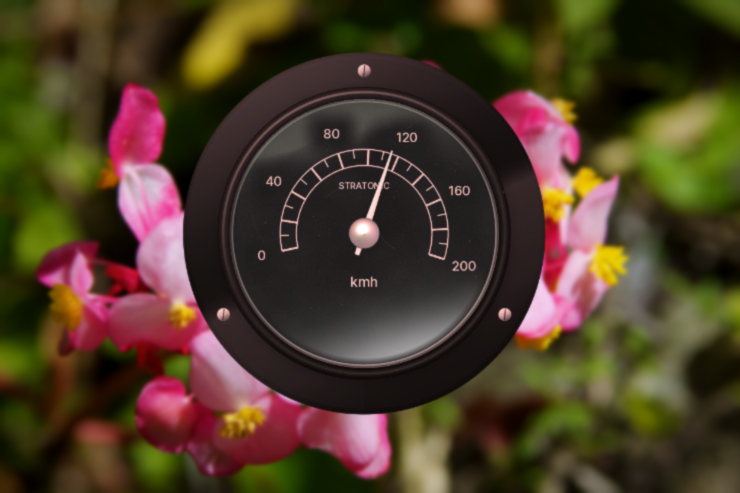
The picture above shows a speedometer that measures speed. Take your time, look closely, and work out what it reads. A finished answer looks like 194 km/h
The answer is 115 km/h
